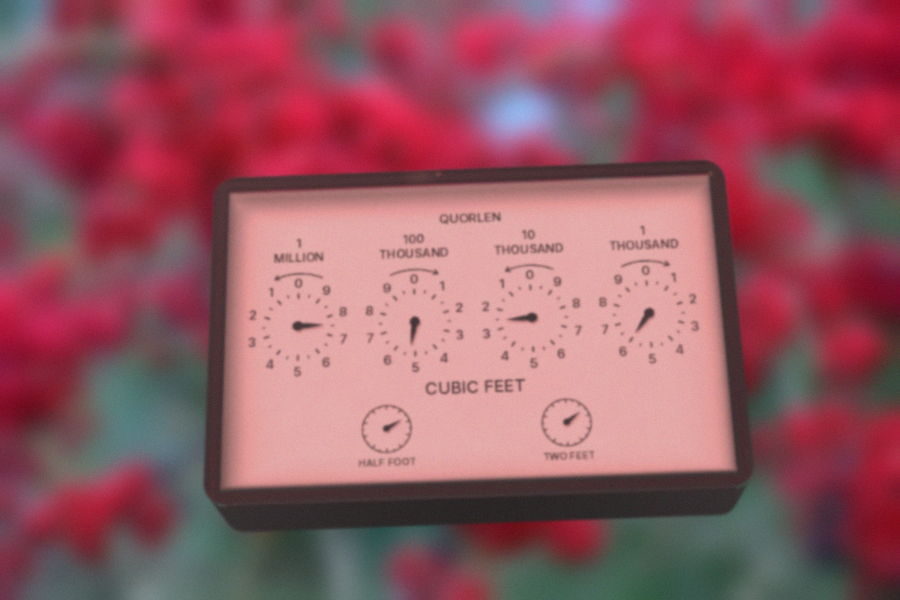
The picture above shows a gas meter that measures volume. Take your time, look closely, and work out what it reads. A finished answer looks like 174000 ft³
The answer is 752600 ft³
